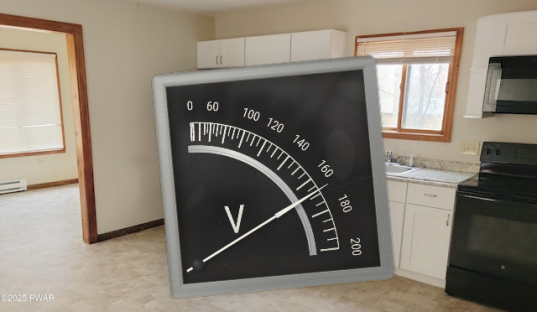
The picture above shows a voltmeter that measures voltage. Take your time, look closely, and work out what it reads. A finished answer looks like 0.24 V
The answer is 167.5 V
